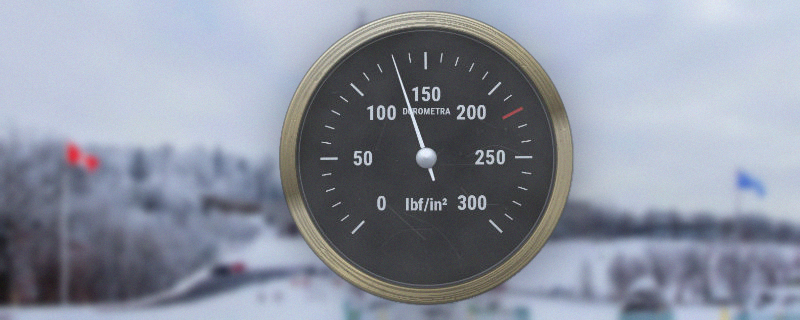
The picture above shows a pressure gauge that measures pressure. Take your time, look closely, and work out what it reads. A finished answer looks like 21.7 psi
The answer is 130 psi
